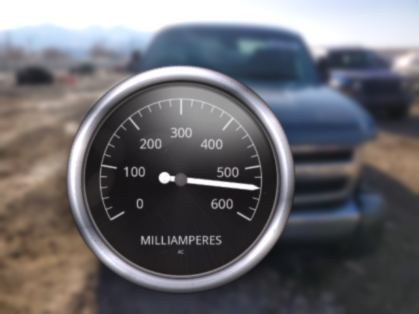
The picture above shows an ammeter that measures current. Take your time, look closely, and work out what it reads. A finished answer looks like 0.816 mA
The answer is 540 mA
